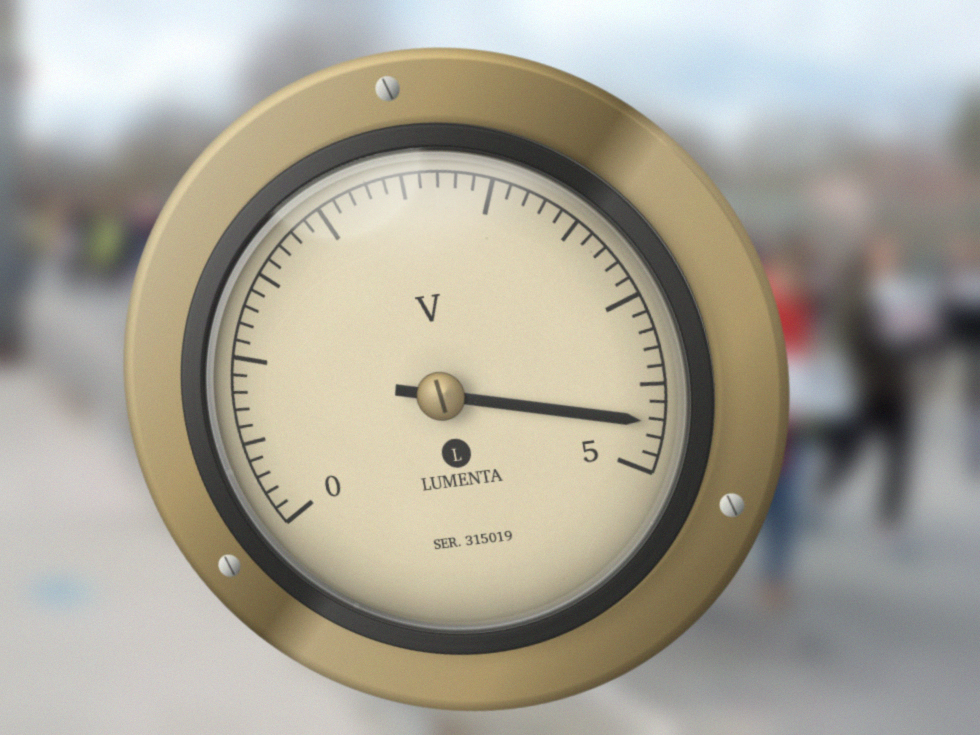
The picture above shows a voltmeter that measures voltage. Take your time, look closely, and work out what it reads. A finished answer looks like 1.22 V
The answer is 4.7 V
